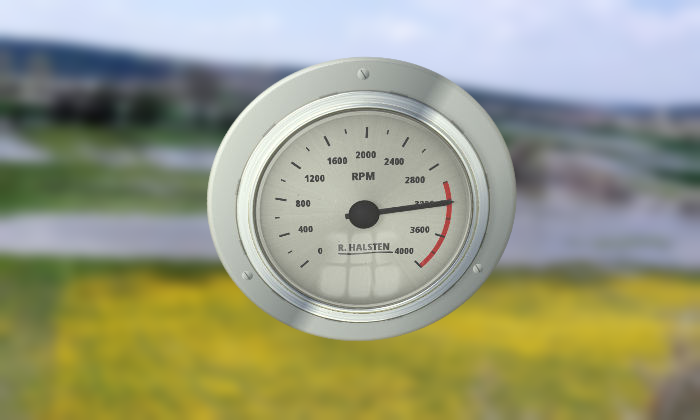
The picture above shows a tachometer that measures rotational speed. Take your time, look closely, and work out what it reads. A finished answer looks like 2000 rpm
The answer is 3200 rpm
